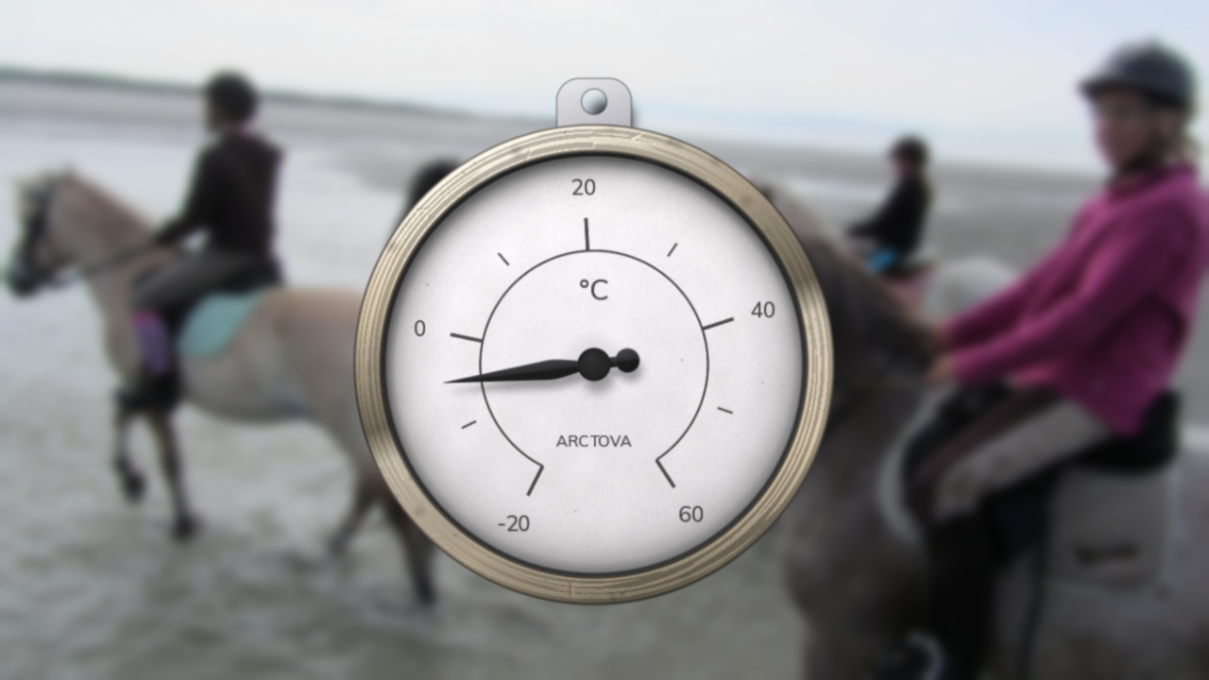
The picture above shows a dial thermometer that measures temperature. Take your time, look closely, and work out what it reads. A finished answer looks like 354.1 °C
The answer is -5 °C
